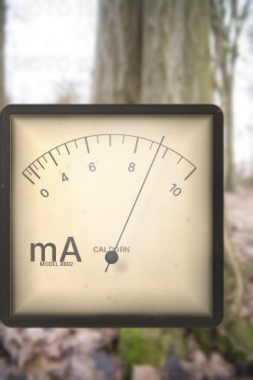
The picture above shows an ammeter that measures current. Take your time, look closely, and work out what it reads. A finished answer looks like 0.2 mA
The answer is 8.75 mA
